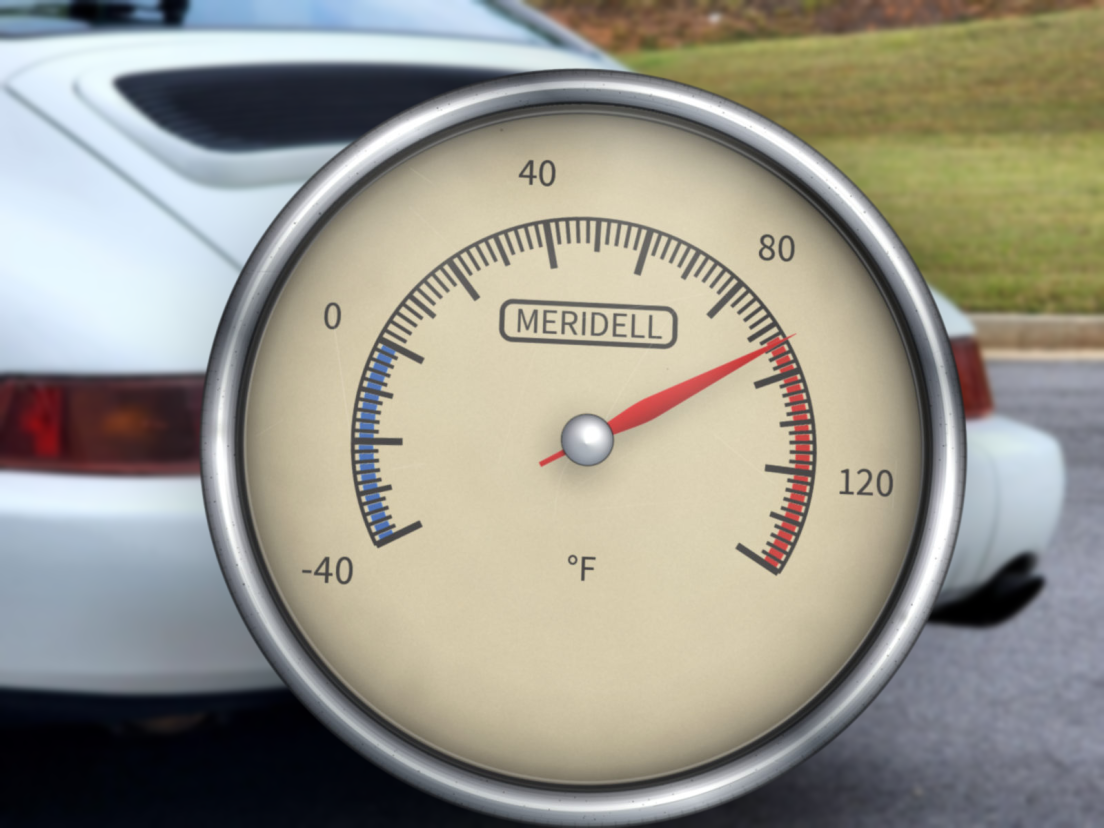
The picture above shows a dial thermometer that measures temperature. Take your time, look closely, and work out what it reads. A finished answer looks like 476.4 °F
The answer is 94 °F
